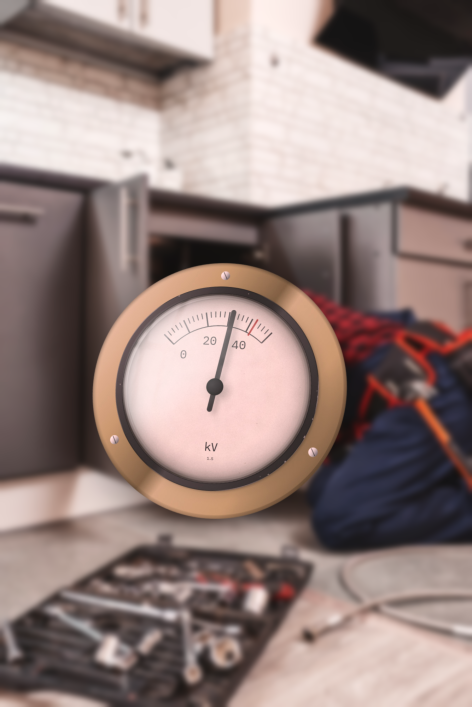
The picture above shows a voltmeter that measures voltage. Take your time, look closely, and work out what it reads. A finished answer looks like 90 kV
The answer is 32 kV
